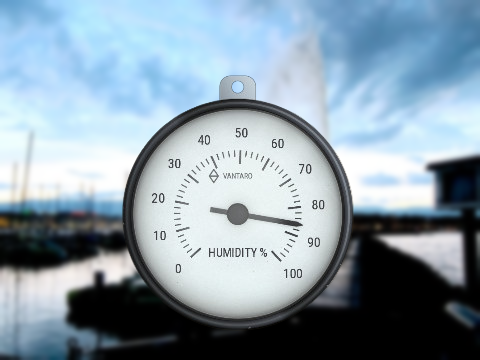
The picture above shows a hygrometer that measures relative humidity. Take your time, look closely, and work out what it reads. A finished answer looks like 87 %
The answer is 86 %
